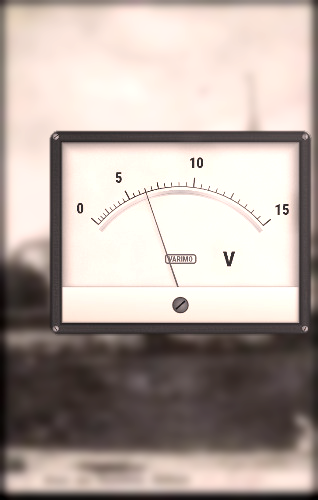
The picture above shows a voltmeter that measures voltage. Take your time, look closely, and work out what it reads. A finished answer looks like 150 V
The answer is 6.5 V
